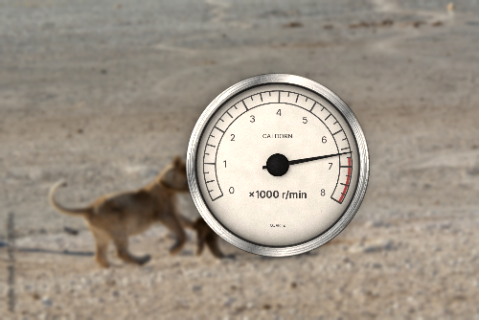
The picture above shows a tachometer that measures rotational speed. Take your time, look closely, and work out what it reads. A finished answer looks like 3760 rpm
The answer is 6625 rpm
